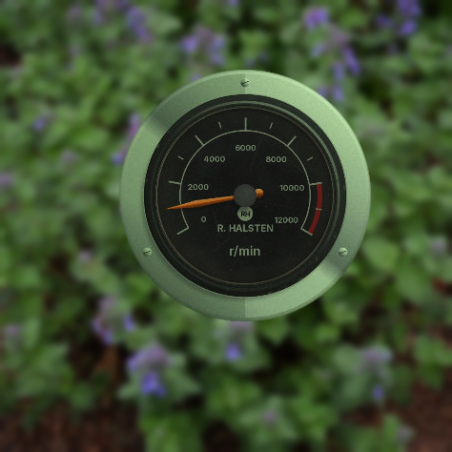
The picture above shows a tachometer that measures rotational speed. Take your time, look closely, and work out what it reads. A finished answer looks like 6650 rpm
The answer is 1000 rpm
